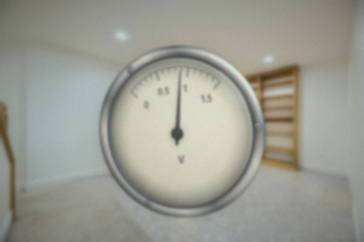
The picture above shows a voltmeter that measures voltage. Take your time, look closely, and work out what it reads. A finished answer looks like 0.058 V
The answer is 0.9 V
